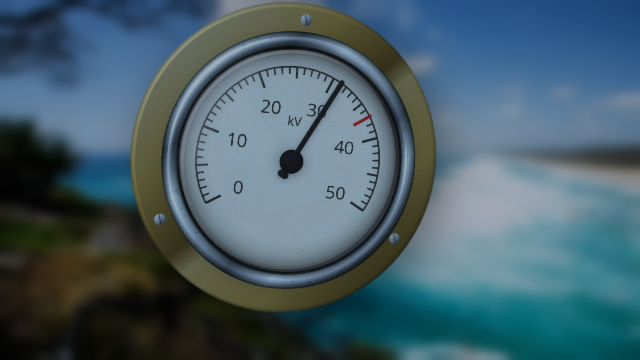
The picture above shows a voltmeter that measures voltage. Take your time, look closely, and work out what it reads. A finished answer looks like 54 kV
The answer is 31 kV
